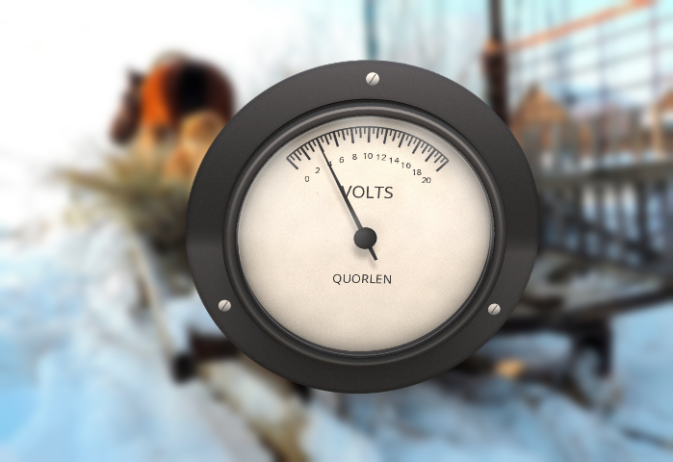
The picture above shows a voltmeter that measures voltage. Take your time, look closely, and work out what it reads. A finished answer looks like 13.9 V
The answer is 4 V
